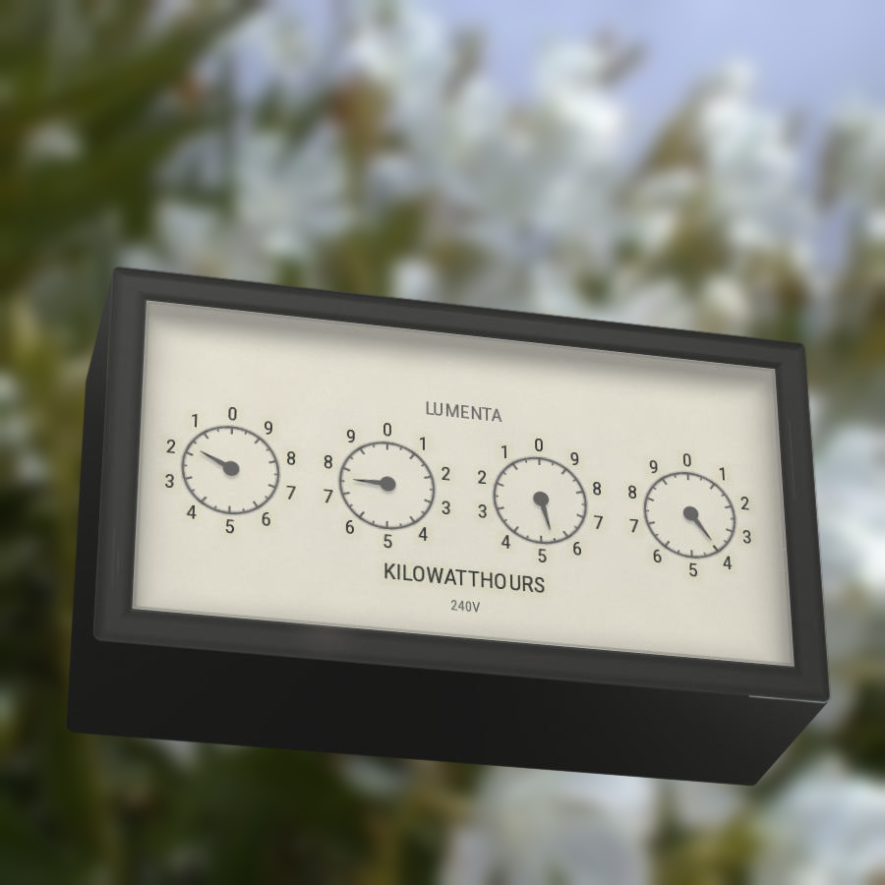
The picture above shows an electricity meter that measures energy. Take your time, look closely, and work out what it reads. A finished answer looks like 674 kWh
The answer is 1754 kWh
